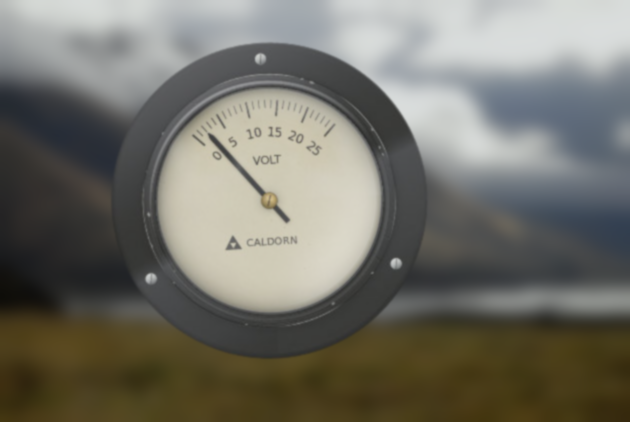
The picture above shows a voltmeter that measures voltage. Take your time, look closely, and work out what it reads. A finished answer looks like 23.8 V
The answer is 2 V
